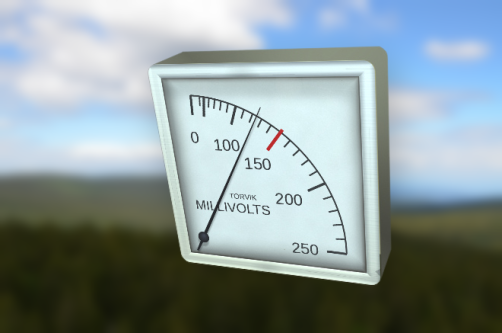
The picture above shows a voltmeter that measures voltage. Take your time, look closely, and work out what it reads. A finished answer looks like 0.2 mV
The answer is 125 mV
